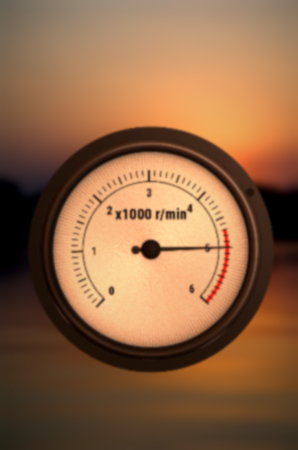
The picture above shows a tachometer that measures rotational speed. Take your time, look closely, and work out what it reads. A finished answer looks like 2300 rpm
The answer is 5000 rpm
